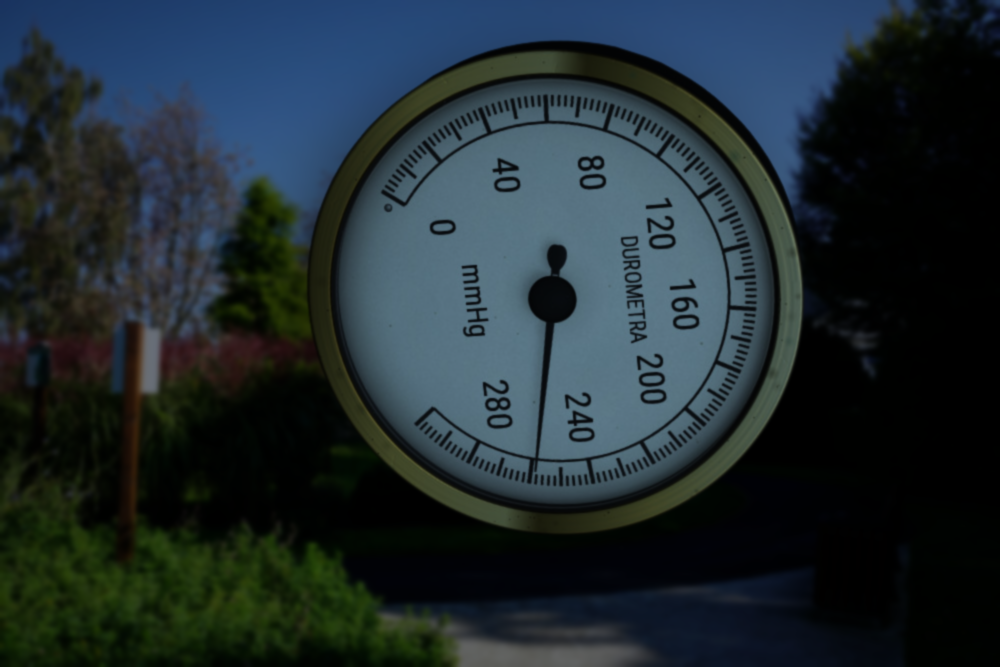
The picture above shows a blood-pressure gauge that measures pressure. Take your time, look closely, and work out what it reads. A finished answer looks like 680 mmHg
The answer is 258 mmHg
